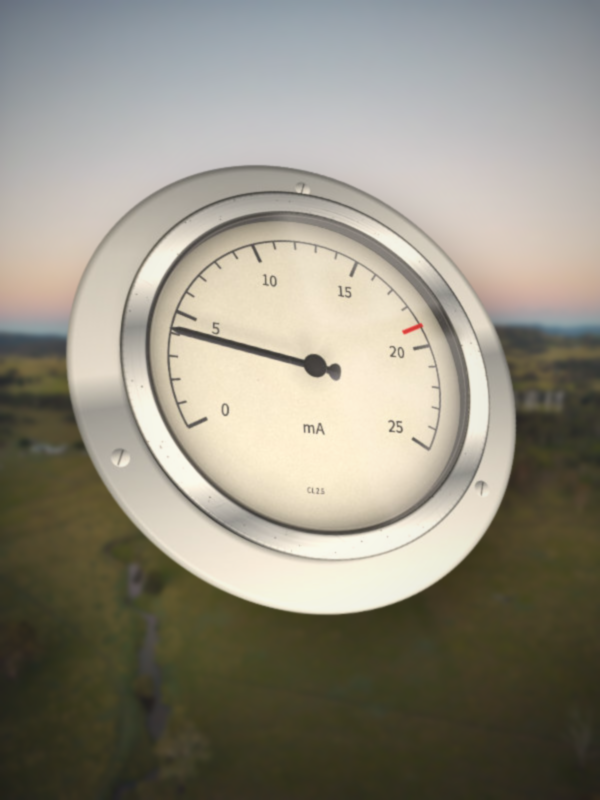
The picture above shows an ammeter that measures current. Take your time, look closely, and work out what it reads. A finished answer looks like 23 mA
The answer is 4 mA
